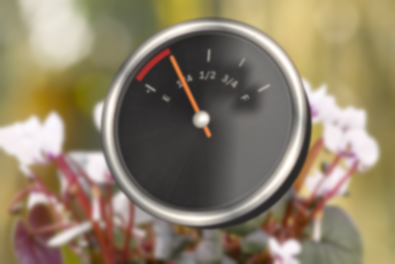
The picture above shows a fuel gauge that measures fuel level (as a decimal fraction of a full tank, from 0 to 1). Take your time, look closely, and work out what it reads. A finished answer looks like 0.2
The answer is 0.25
